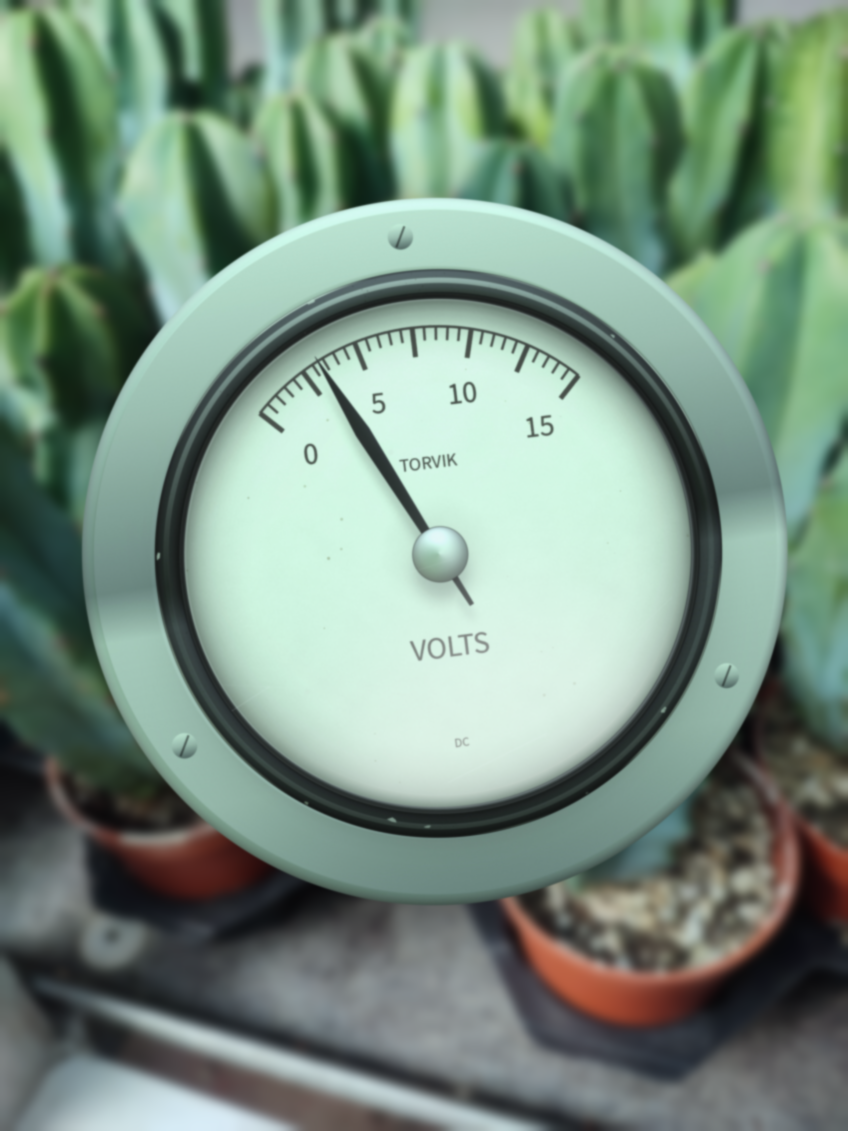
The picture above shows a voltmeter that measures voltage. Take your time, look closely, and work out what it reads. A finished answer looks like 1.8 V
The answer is 3.25 V
